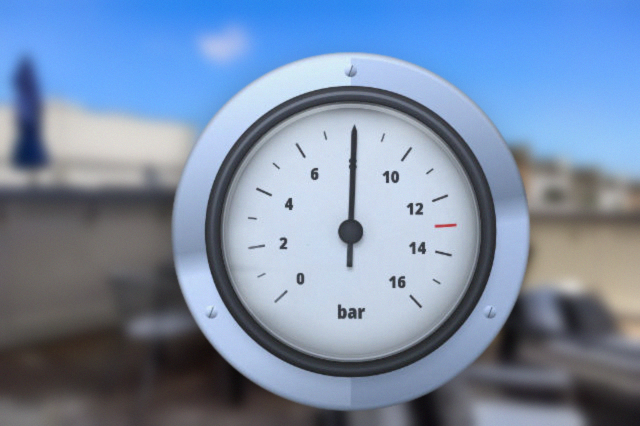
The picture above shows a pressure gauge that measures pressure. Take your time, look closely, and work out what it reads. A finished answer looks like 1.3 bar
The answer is 8 bar
